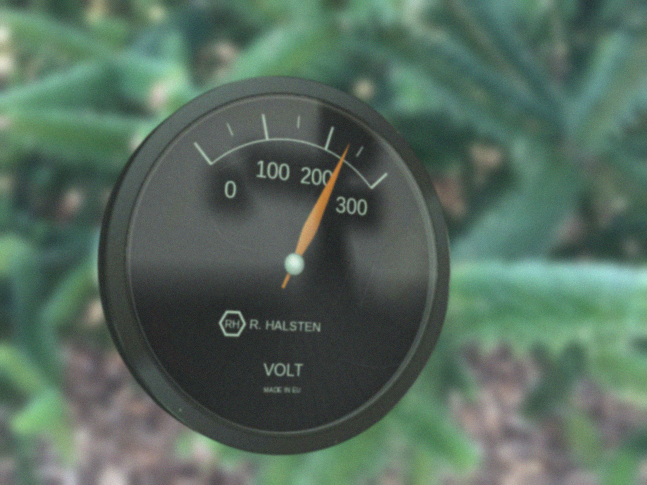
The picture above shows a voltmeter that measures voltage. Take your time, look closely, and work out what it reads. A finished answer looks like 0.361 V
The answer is 225 V
